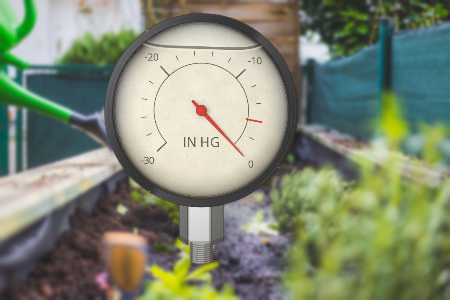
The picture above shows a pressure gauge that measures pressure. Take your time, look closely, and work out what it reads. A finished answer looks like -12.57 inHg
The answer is 0 inHg
